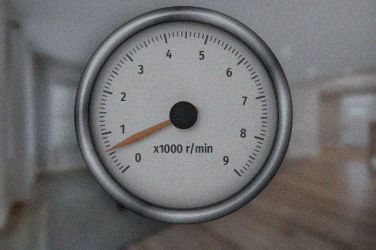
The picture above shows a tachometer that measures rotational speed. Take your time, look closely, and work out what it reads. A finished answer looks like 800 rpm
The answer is 600 rpm
